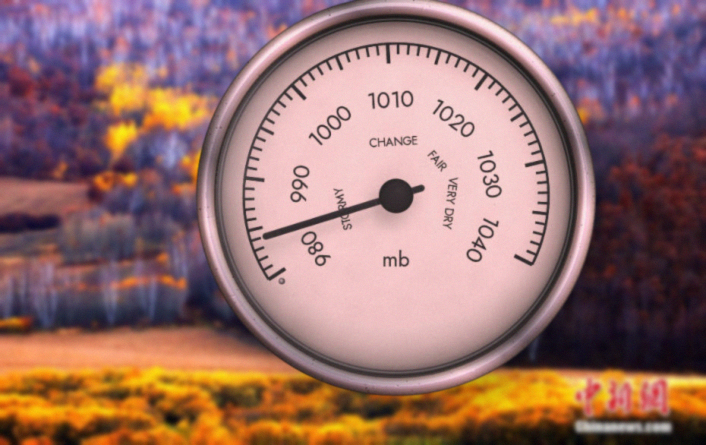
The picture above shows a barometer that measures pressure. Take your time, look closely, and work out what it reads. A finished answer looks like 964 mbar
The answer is 984 mbar
